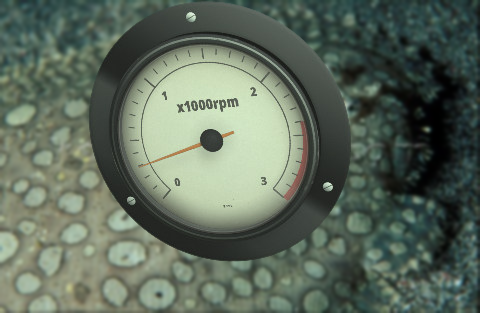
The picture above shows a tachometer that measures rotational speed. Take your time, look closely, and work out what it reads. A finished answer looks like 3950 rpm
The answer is 300 rpm
